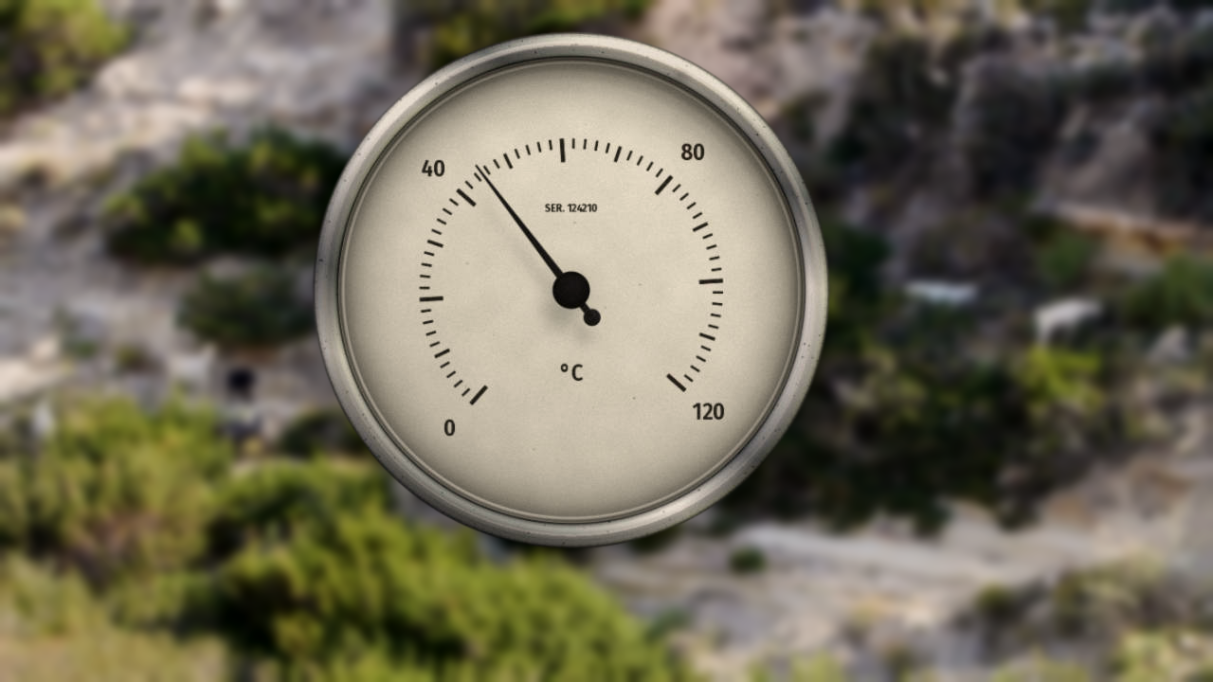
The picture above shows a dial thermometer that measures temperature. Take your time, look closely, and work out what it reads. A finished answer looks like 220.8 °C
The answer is 45 °C
